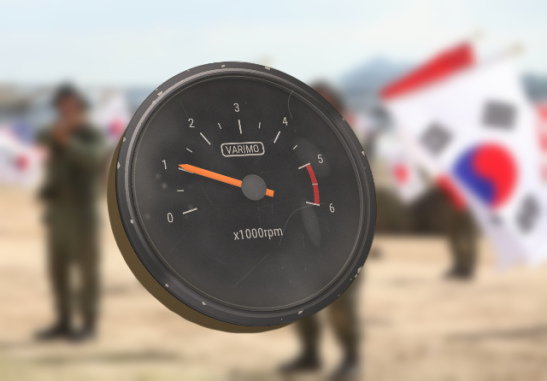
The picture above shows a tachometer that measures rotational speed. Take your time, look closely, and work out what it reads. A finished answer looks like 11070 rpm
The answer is 1000 rpm
